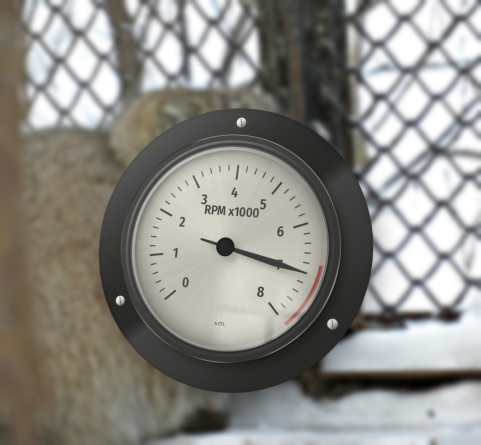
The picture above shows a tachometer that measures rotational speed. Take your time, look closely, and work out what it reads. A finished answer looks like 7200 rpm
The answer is 7000 rpm
